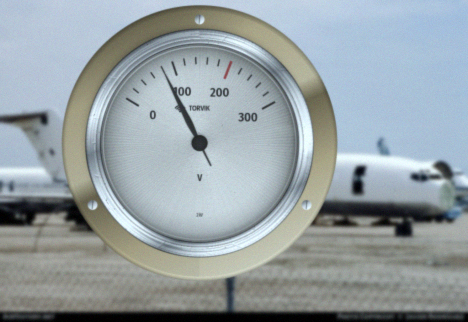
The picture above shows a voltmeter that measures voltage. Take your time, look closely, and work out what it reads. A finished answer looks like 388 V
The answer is 80 V
